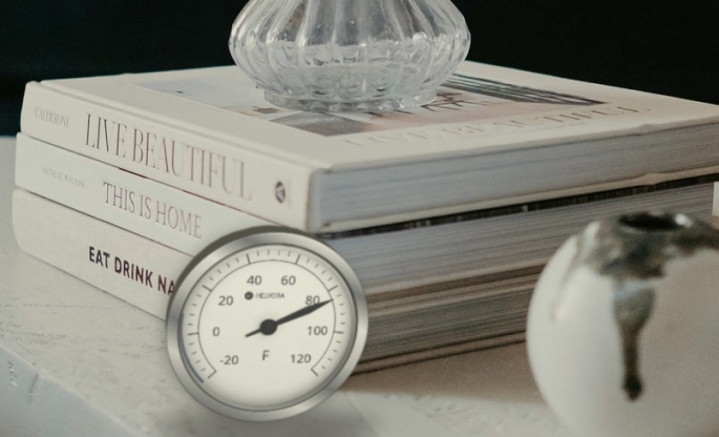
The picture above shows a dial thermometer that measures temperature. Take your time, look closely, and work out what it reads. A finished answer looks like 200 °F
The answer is 84 °F
